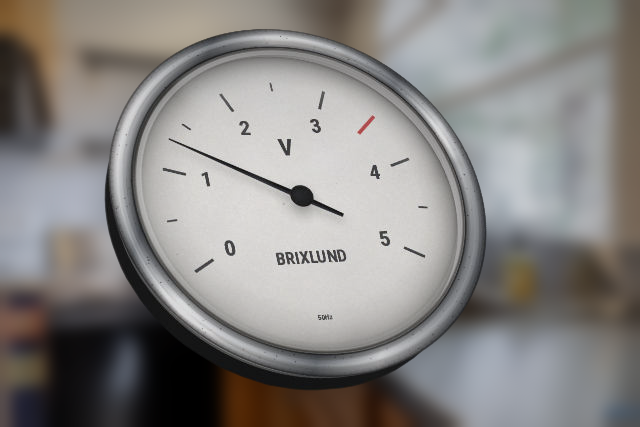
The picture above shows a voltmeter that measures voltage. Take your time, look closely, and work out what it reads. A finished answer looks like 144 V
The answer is 1.25 V
